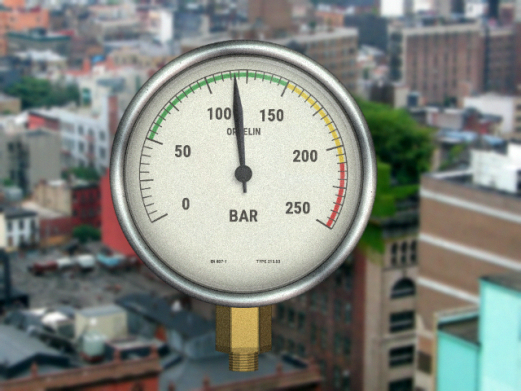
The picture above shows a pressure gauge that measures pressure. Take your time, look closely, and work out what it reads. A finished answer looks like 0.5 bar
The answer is 117.5 bar
